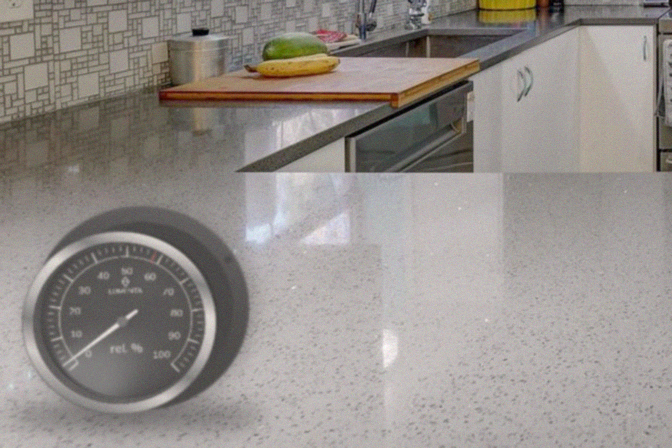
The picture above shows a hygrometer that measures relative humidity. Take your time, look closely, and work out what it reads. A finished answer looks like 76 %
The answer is 2 %
